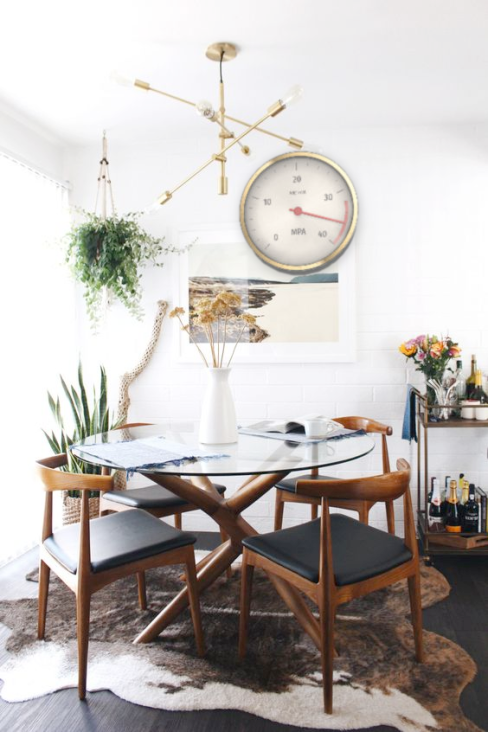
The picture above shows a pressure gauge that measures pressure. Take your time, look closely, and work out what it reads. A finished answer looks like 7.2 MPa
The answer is 36 MPa
